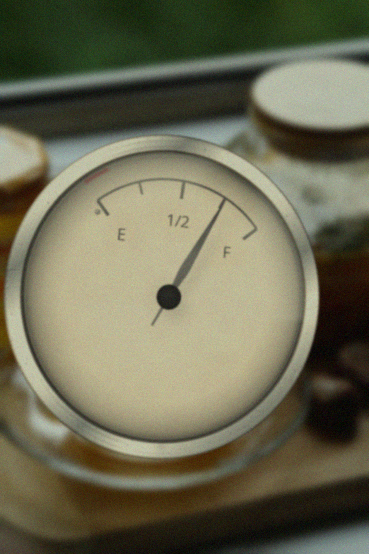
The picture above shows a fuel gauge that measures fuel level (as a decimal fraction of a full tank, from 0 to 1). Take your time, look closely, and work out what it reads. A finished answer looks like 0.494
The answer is 0.75
